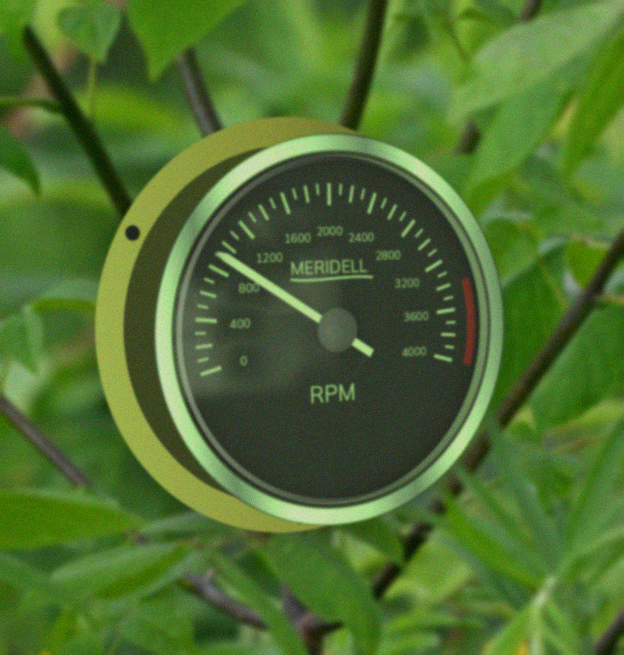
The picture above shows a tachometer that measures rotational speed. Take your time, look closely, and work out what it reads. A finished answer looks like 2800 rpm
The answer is 900 rpm
